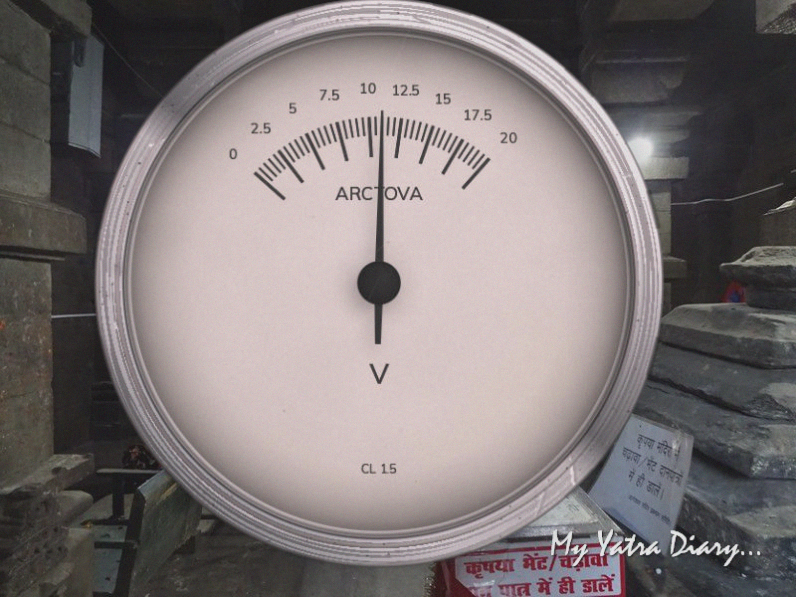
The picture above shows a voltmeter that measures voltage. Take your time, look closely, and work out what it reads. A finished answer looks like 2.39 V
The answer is 11 V
